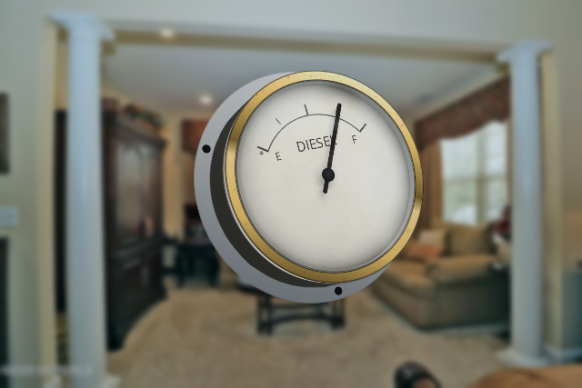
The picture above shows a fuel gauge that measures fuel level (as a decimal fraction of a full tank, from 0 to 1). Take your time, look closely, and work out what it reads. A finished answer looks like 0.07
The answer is 0.75
